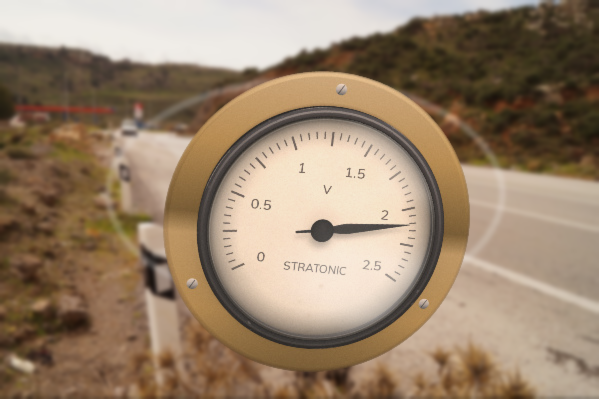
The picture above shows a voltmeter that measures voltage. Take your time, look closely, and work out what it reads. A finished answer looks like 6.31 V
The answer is 2.1 V
